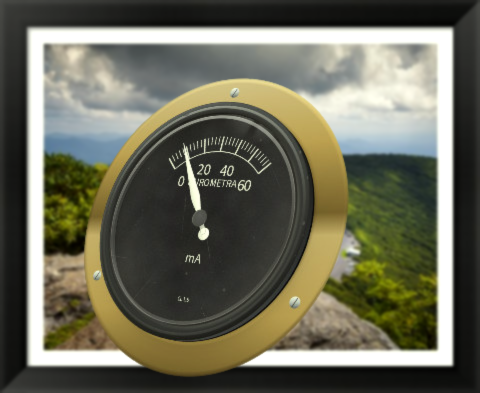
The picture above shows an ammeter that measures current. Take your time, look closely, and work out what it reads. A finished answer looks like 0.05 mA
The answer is 10 mA
